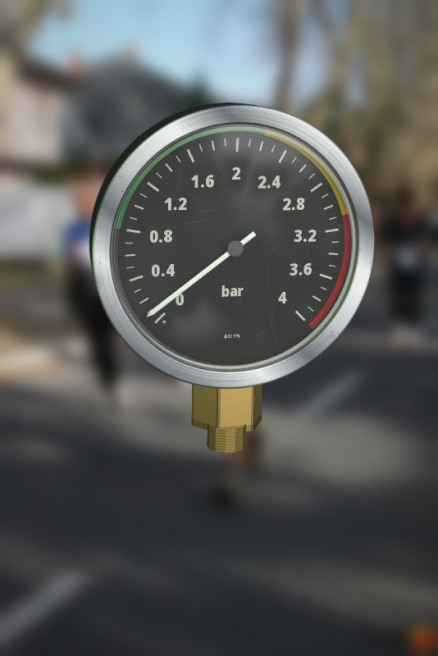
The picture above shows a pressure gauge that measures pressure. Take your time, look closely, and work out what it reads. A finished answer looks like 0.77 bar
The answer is 0.1 bar
